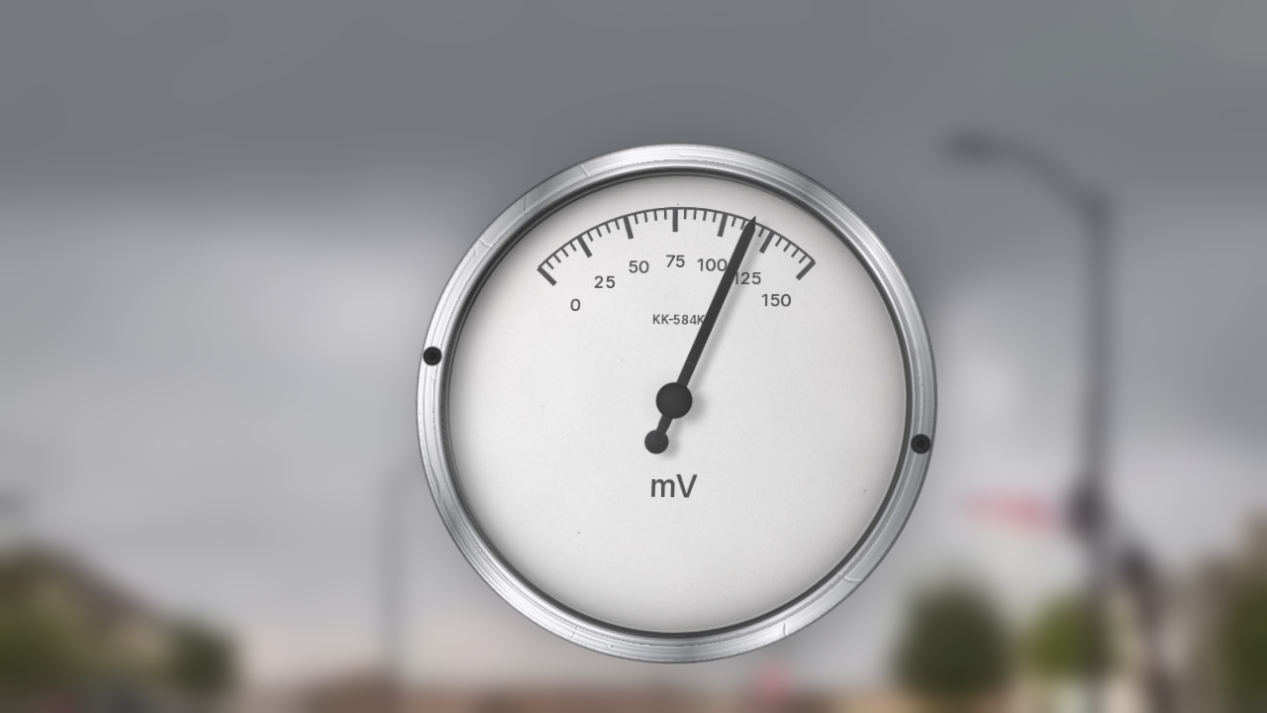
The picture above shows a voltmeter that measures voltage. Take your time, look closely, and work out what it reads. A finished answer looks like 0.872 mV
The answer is 115 mV
